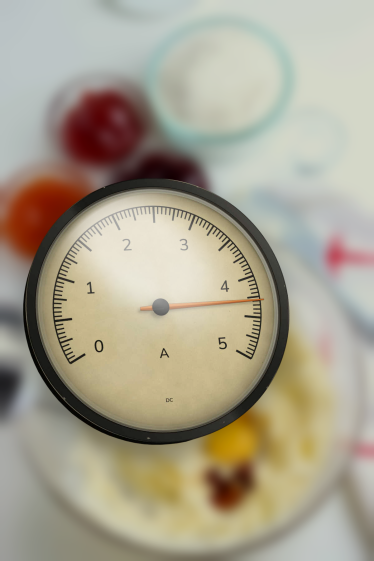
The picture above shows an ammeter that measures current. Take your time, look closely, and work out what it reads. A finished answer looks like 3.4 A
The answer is 4.3 A
